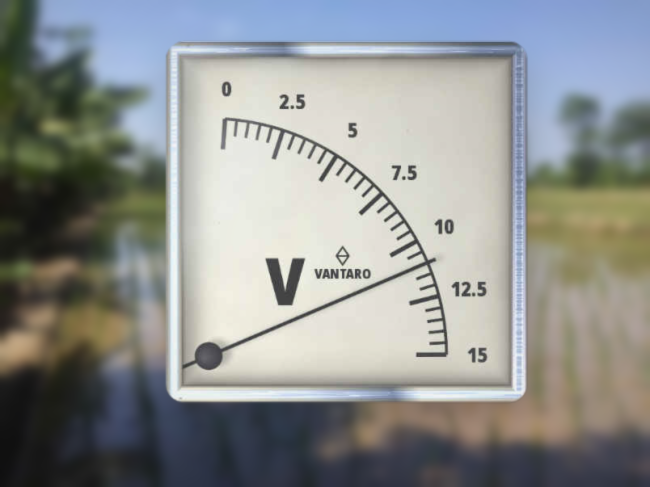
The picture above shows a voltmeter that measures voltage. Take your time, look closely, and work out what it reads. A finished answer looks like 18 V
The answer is 11 V
